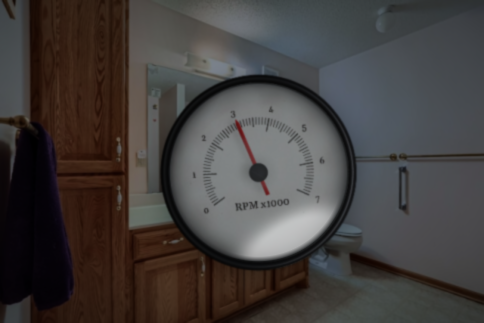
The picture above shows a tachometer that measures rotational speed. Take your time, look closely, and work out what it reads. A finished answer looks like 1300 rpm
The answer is 3000 rpm
